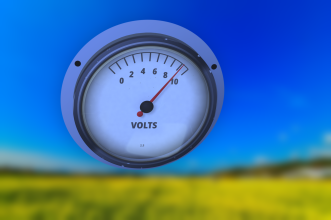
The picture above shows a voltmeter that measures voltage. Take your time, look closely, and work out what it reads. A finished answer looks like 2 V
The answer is 9 V
